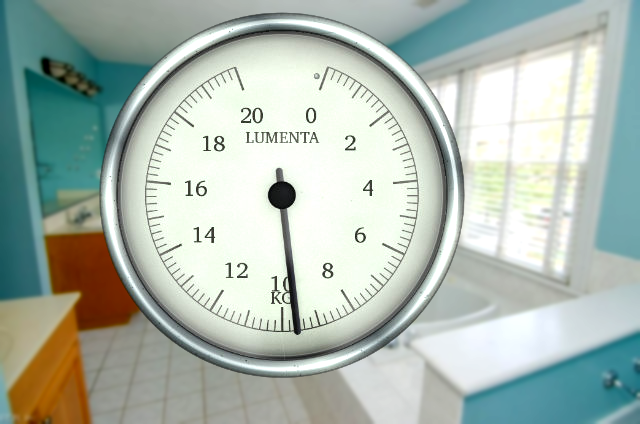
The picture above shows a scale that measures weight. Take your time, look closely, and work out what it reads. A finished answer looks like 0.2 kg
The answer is 9.6 kg
